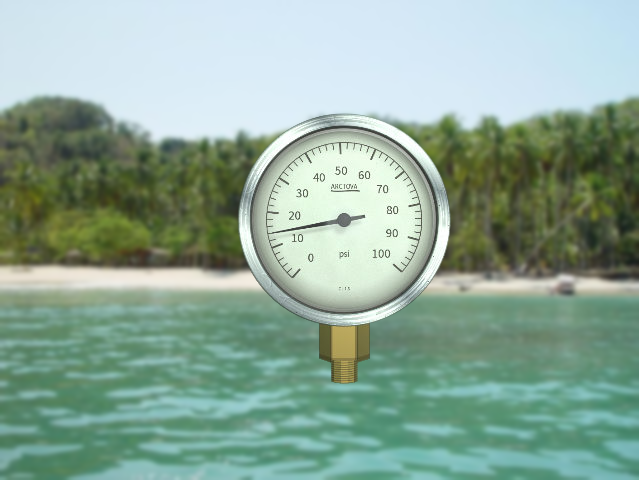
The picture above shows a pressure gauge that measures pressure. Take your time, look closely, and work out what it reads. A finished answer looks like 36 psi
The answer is 14 psi
